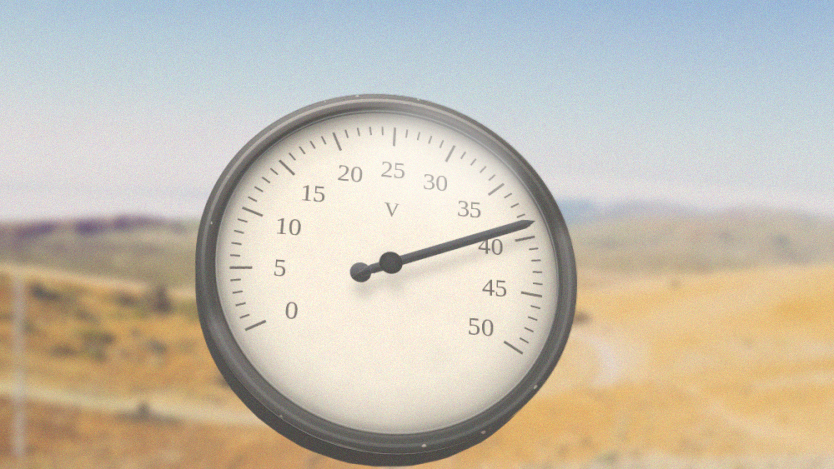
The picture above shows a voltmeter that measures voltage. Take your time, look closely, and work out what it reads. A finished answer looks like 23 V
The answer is 39 V
